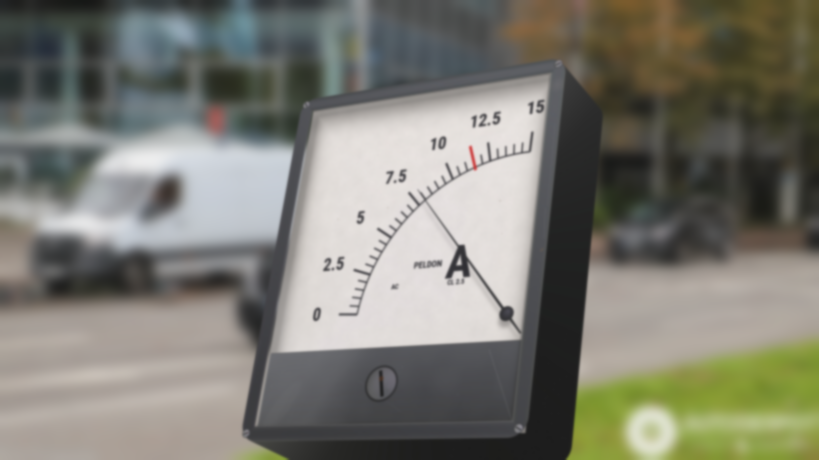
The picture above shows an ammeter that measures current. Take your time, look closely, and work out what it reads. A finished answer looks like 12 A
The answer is 8 A
